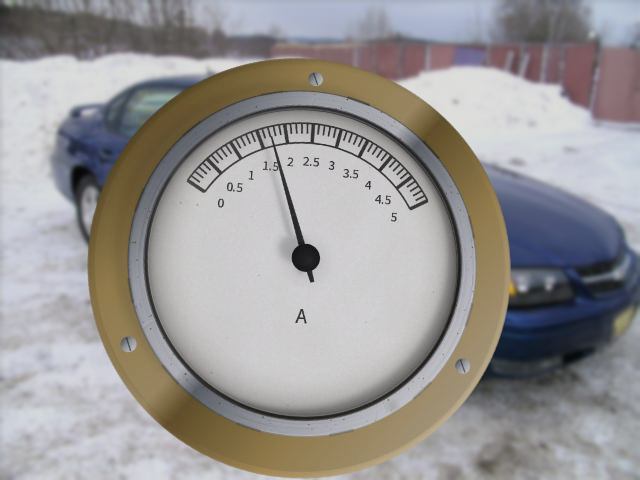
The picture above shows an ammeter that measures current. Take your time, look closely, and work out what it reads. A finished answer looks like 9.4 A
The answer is 1.7 A
